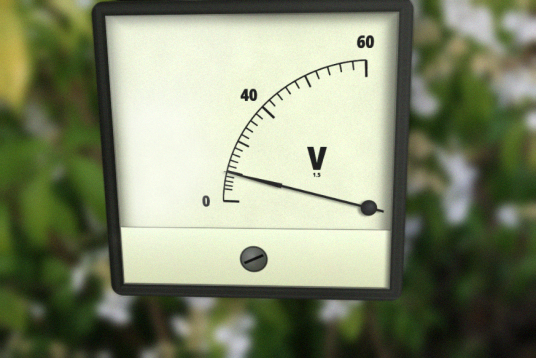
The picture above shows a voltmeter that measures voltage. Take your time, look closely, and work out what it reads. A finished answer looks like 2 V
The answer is 20 V
